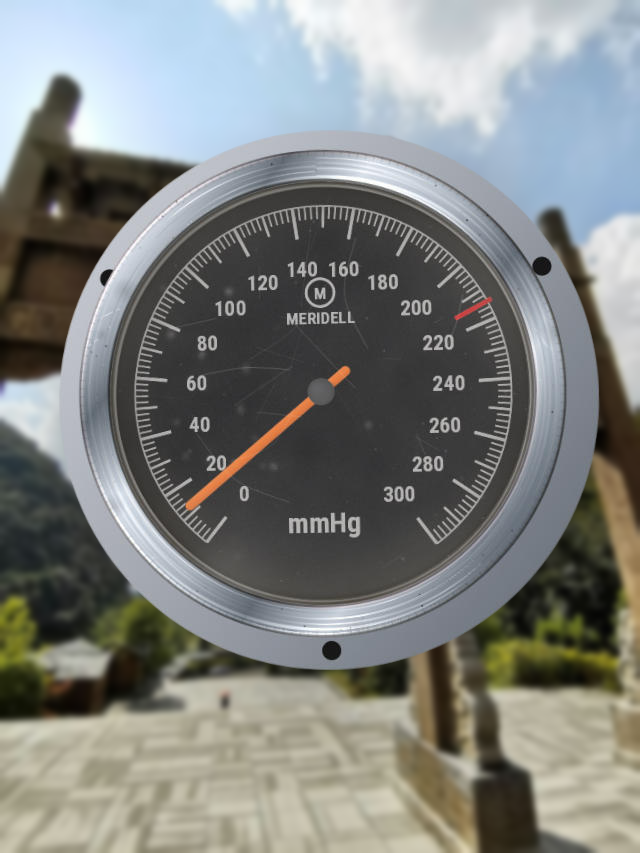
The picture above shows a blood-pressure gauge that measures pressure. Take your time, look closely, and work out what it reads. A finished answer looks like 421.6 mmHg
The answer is 12 mmHg
